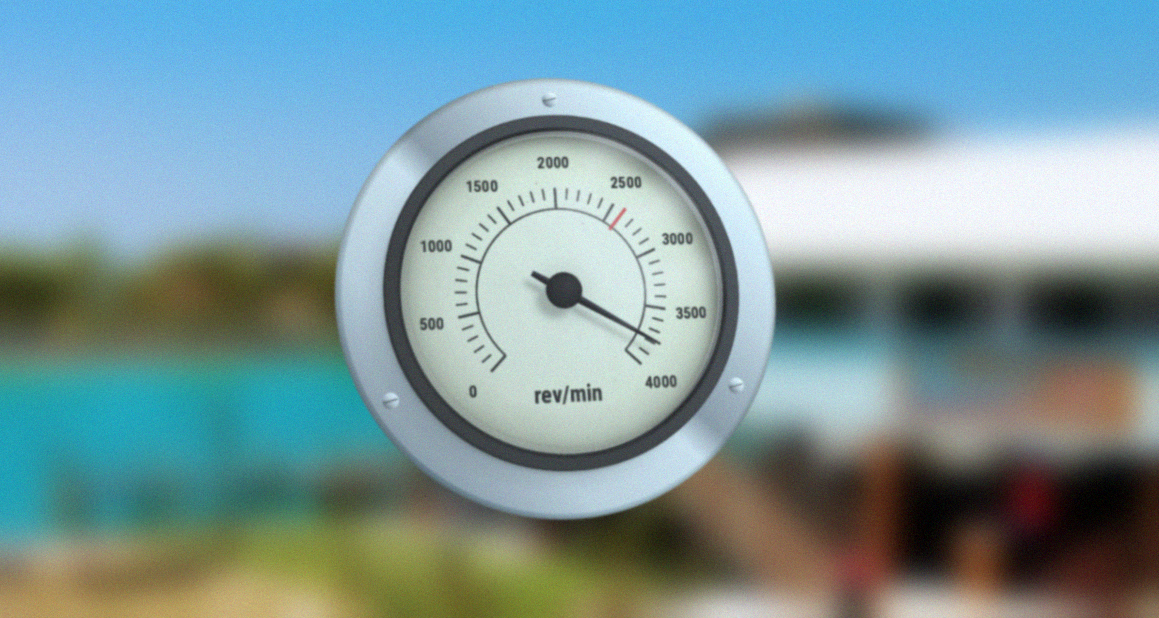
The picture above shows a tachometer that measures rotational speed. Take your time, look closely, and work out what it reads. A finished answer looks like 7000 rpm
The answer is 3800 rpm
